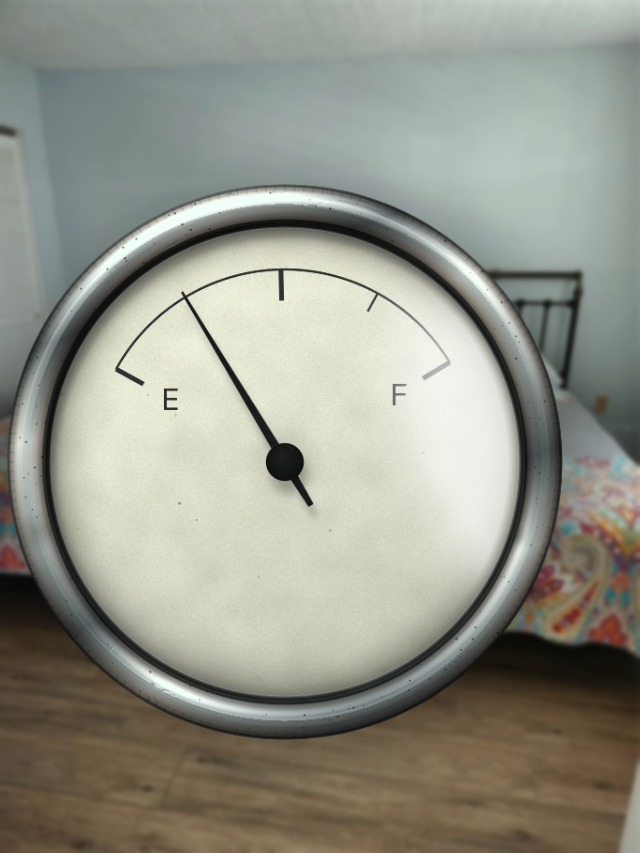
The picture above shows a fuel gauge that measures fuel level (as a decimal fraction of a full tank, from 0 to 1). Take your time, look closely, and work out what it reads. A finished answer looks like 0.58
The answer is 0.25
